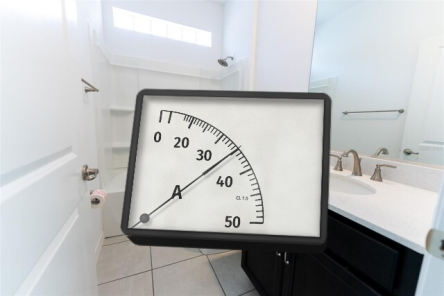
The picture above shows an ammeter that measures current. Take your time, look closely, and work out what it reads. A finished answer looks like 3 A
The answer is 35 A
